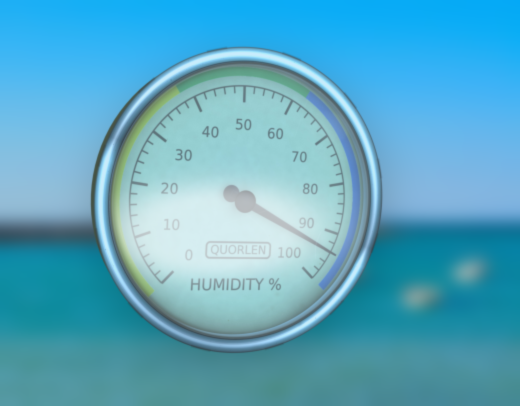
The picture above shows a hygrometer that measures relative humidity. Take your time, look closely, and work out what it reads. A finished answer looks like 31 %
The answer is 94 %
